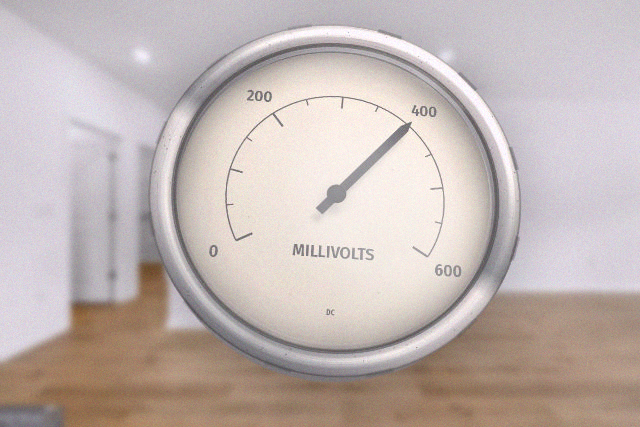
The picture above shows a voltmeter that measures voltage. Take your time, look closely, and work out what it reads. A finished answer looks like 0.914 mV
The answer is 400 mV
